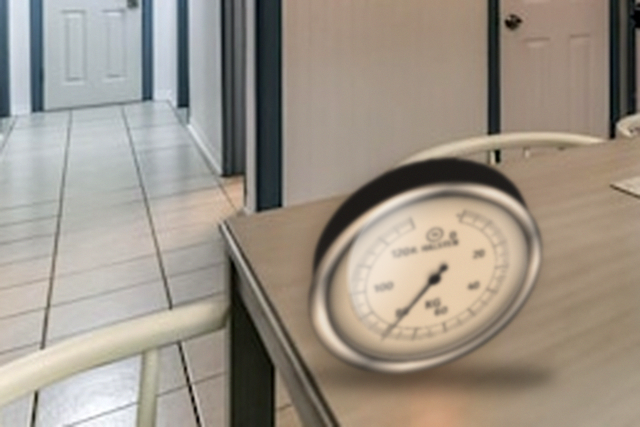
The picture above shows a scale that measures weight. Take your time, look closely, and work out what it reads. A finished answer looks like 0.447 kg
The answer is 80 kg
